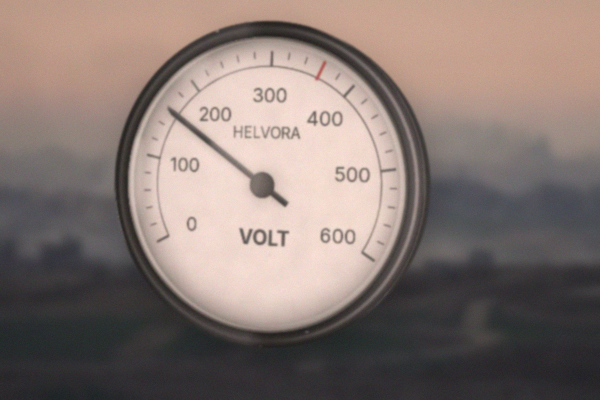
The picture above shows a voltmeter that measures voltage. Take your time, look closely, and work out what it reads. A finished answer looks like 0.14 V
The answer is 160 V
